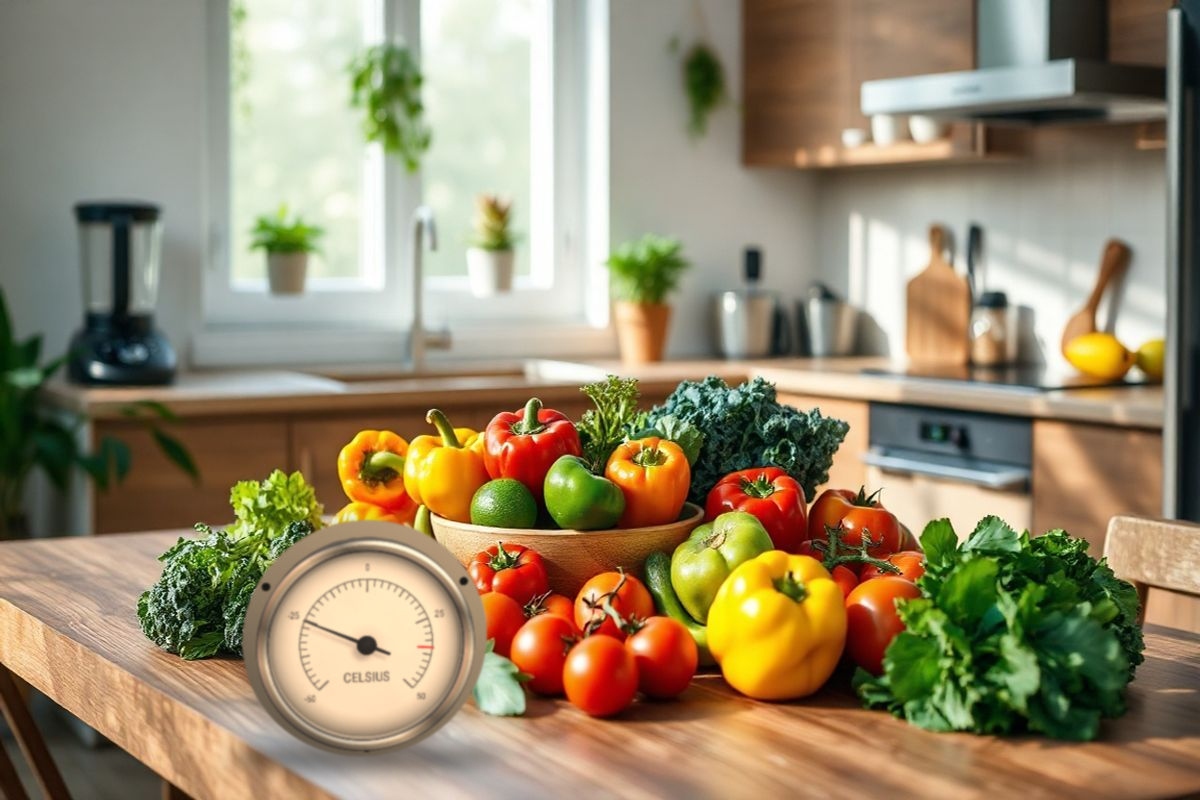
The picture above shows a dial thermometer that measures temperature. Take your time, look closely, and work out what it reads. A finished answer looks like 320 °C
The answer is -25 °C
